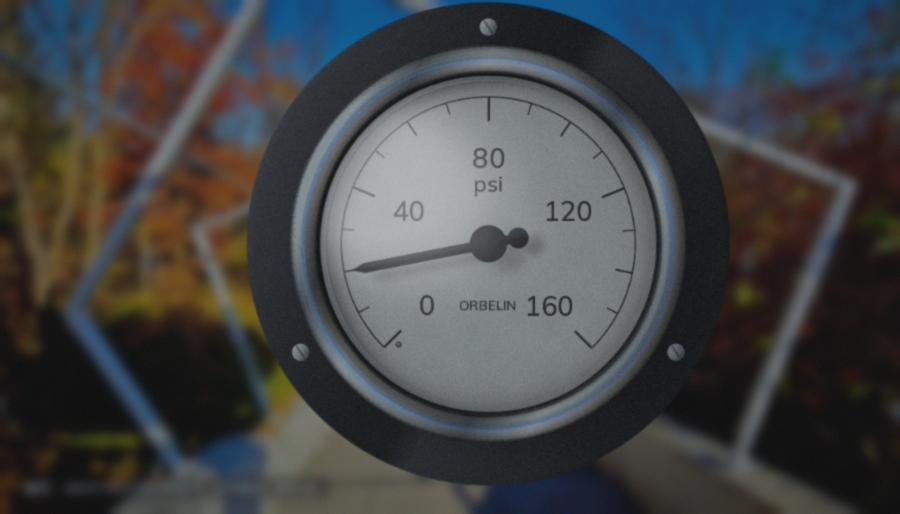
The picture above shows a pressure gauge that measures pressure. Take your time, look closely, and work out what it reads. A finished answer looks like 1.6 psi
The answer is 20 psi
